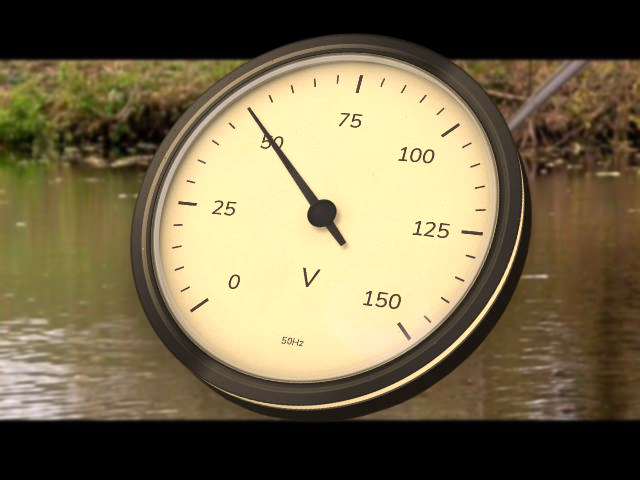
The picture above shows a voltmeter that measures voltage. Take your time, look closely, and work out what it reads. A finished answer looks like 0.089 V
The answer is 50 V
